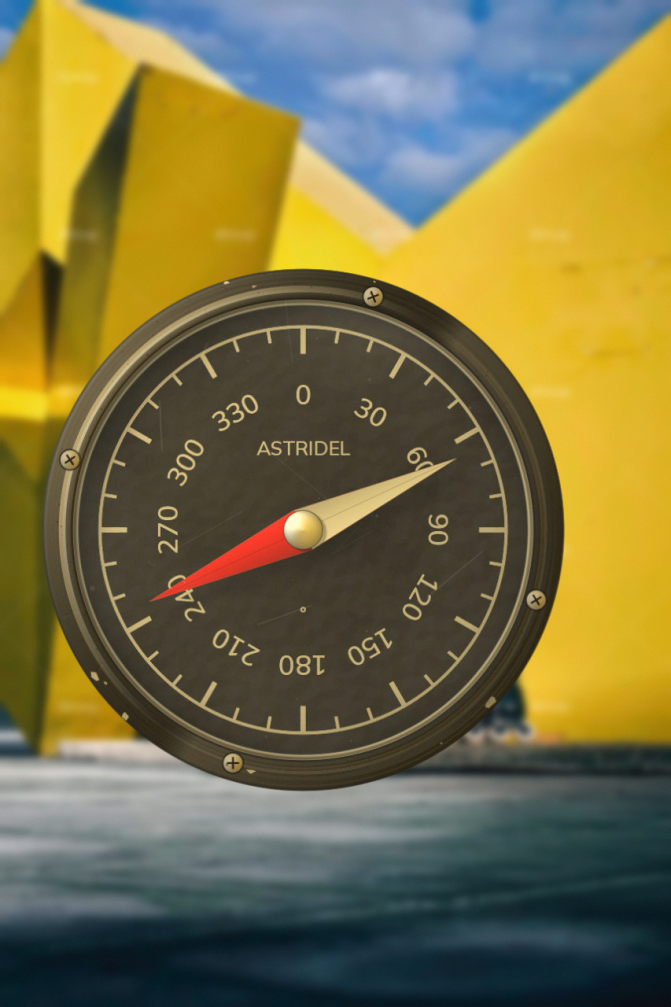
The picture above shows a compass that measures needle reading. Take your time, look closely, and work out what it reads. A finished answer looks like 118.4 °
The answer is 245 °
